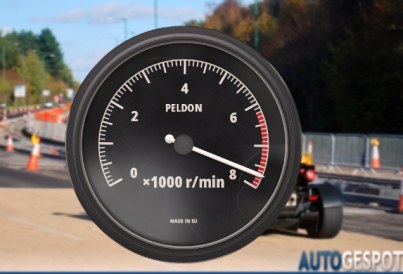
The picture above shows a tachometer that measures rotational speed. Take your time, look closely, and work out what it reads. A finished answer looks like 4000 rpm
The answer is 7700 rpm
